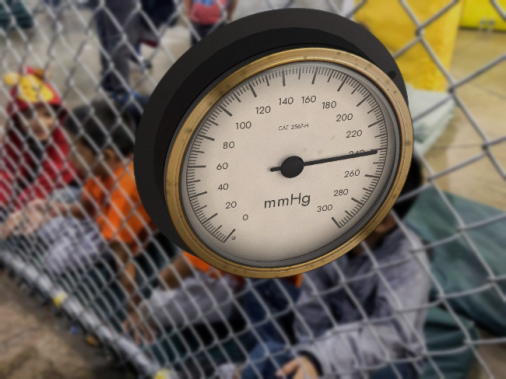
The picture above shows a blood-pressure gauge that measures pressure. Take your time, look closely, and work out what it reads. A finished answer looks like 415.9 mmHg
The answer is 240 mmHg
